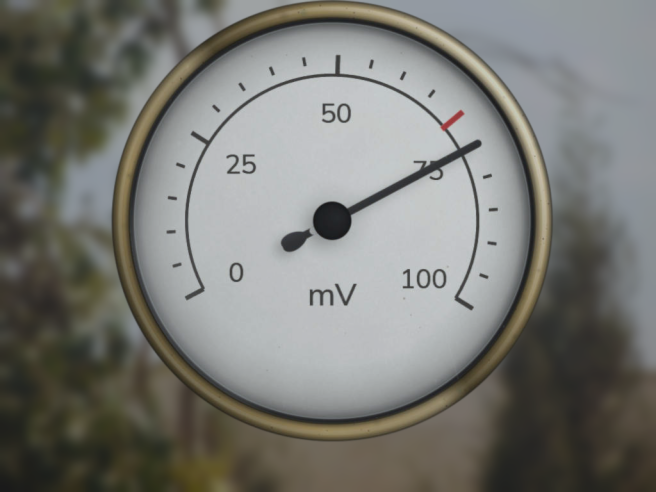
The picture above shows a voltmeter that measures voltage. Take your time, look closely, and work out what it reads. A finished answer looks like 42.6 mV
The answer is 75 mV
